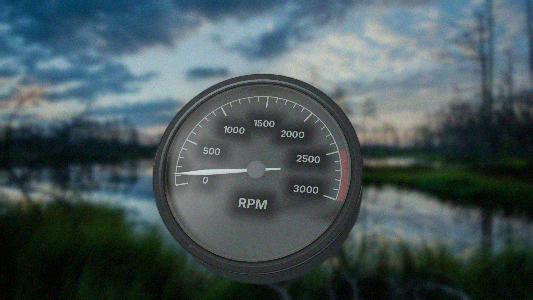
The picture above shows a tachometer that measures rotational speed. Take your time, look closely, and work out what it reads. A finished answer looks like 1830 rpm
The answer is 100 rpm
